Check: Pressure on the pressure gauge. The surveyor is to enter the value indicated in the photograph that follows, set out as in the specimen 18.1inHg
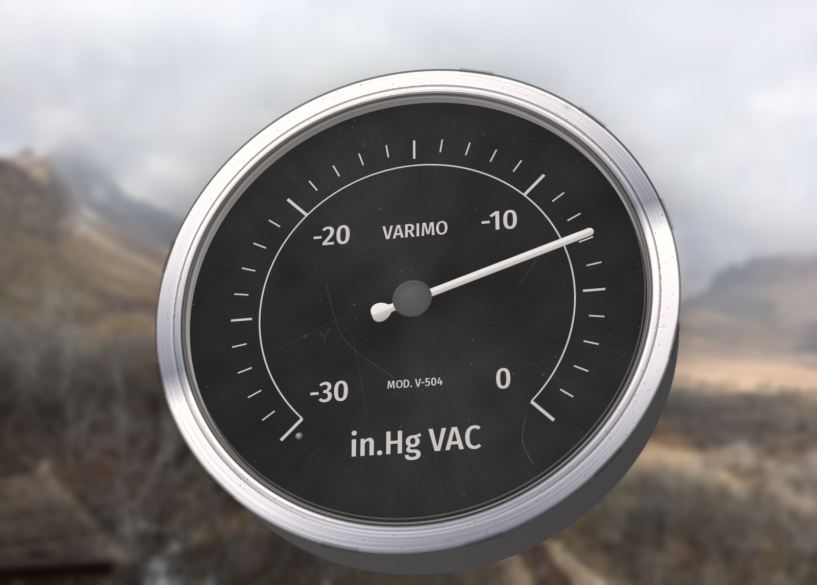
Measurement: -7inHg
